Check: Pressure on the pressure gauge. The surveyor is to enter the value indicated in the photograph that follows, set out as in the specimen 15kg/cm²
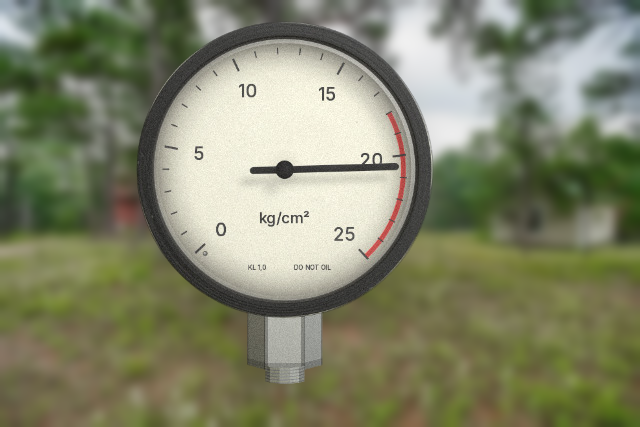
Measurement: 20.5kg/cm²
